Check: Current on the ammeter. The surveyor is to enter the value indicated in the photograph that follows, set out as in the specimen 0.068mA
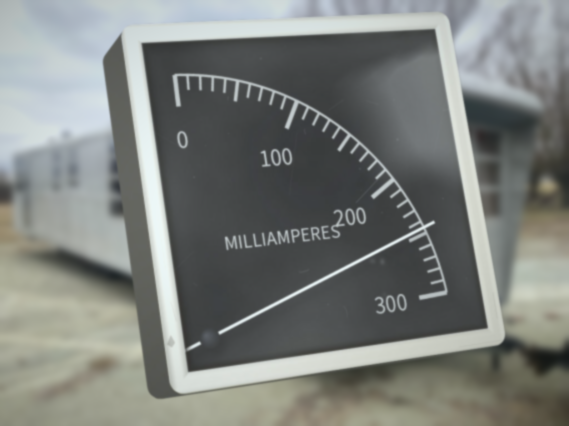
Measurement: 245mA
